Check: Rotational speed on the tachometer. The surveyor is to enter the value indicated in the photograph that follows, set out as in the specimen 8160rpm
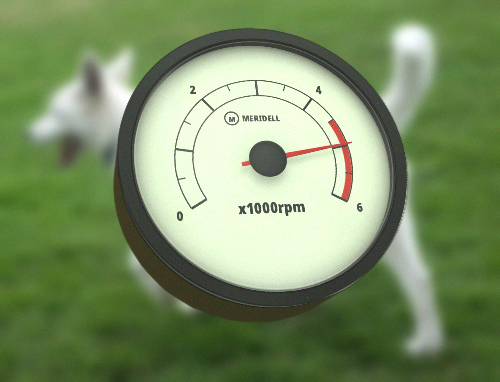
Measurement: 5000rpm
